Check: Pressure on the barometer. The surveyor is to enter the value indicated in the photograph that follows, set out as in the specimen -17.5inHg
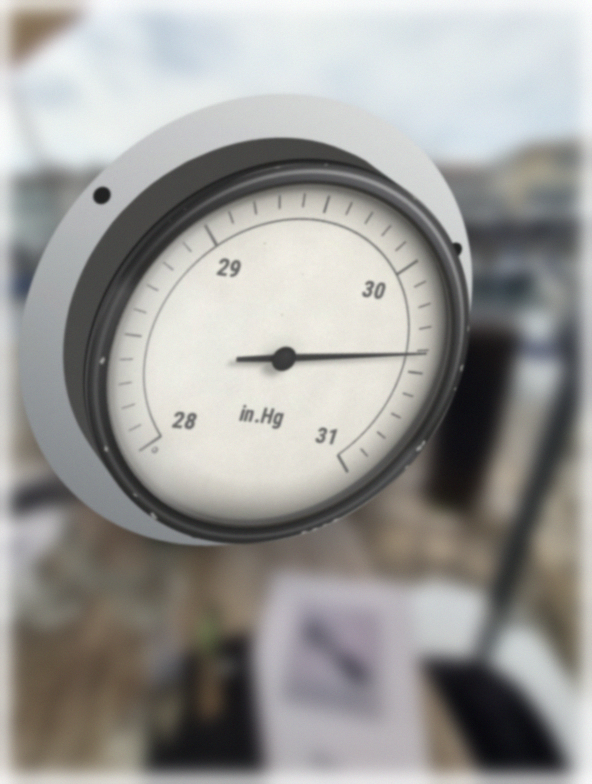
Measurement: 30.4inHg
